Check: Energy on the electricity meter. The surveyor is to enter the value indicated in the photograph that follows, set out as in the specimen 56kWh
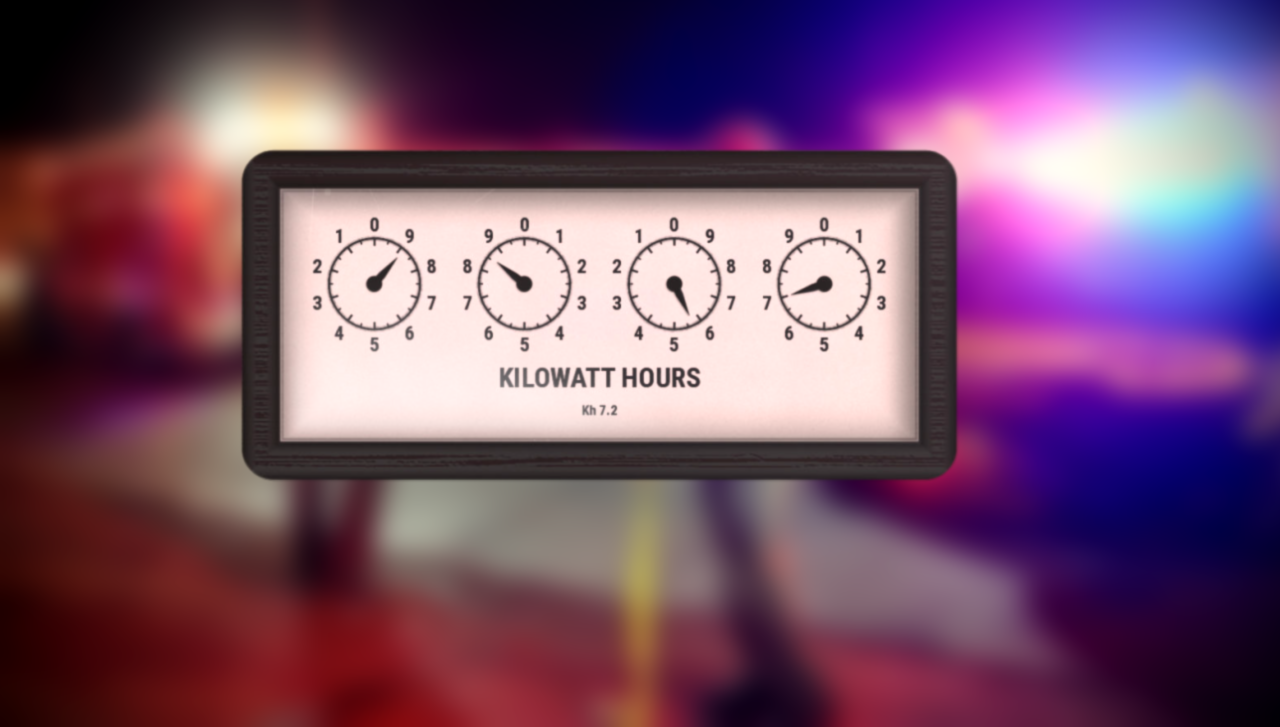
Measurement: 8857kWh
